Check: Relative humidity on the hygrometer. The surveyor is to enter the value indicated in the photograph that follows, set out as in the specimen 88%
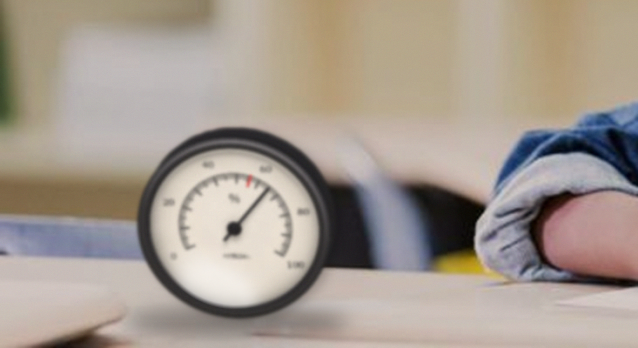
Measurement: 65%
